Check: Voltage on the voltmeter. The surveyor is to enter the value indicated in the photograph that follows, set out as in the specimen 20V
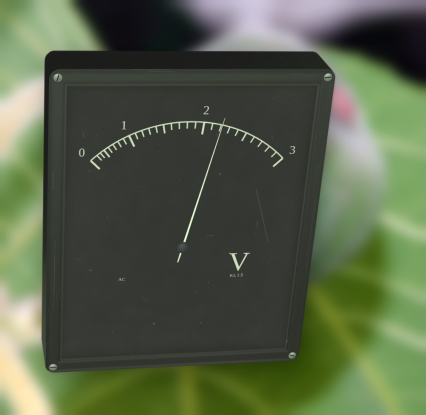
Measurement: 2.2V
